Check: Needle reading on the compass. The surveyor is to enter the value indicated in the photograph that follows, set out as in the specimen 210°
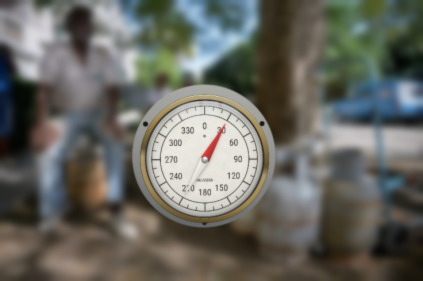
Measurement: 30°
